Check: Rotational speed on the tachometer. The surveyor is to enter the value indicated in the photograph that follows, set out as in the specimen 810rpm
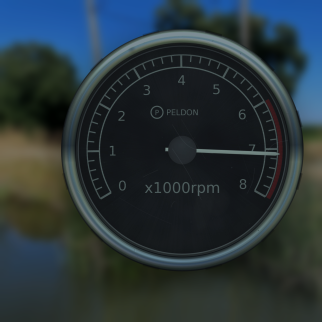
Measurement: 7100rpm
